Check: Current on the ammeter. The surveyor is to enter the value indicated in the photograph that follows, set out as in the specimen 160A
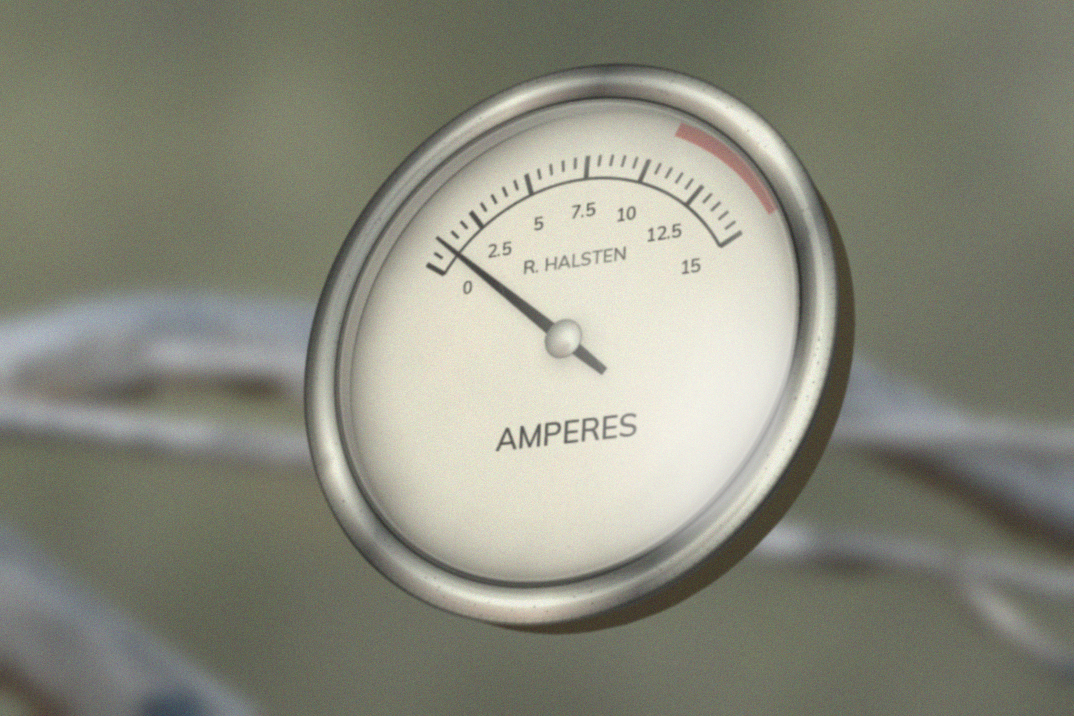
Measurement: 1A
